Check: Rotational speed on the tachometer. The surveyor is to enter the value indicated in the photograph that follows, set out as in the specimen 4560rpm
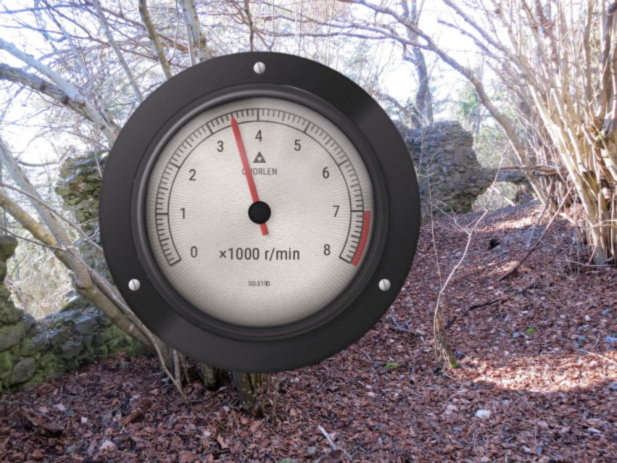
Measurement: 3500rpm
